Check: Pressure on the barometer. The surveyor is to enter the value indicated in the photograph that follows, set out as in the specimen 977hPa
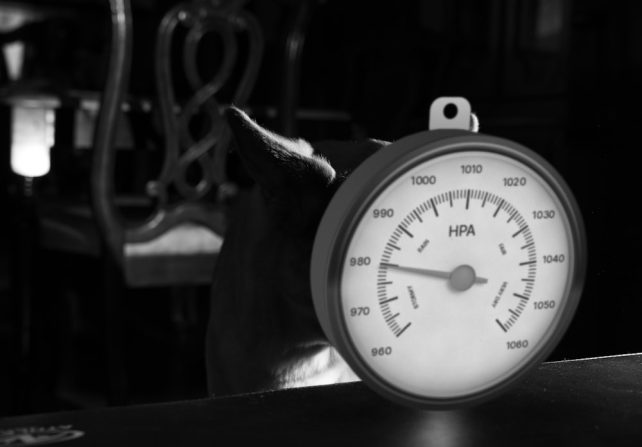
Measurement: 980hPa
